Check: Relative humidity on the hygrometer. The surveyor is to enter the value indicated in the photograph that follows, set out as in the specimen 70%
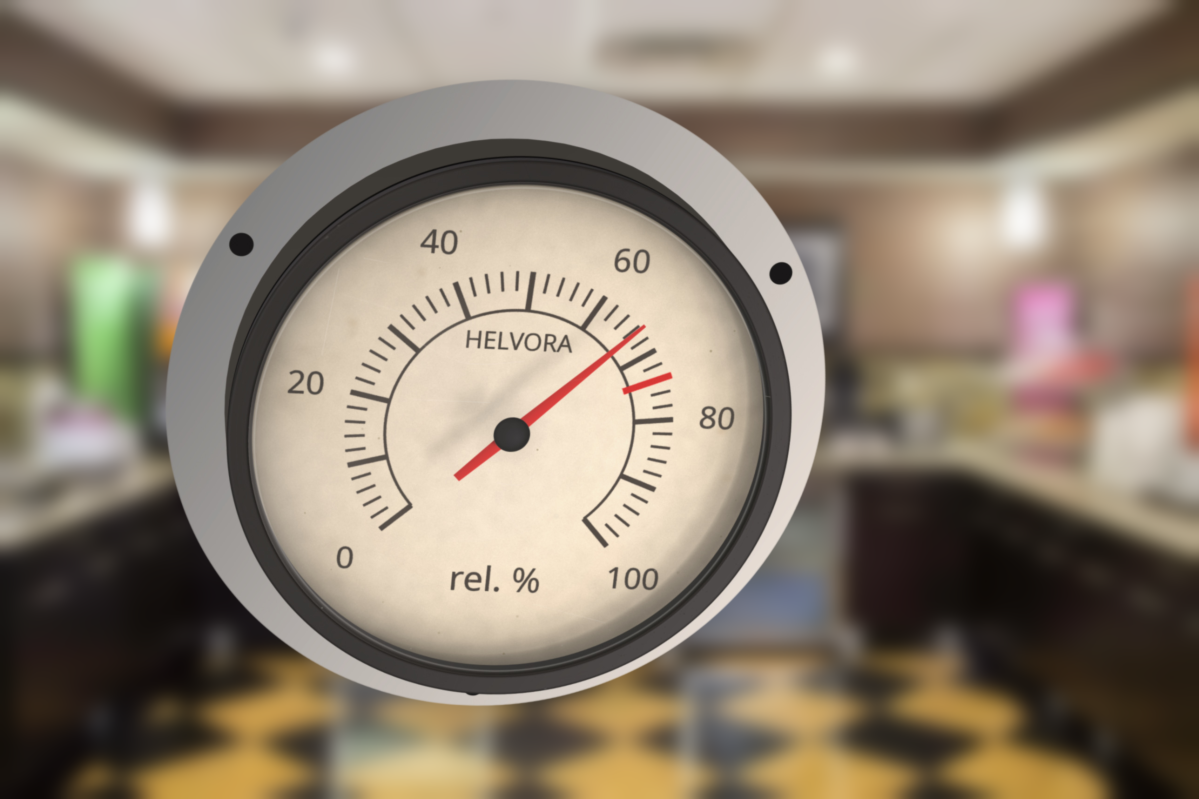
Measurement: 66%
